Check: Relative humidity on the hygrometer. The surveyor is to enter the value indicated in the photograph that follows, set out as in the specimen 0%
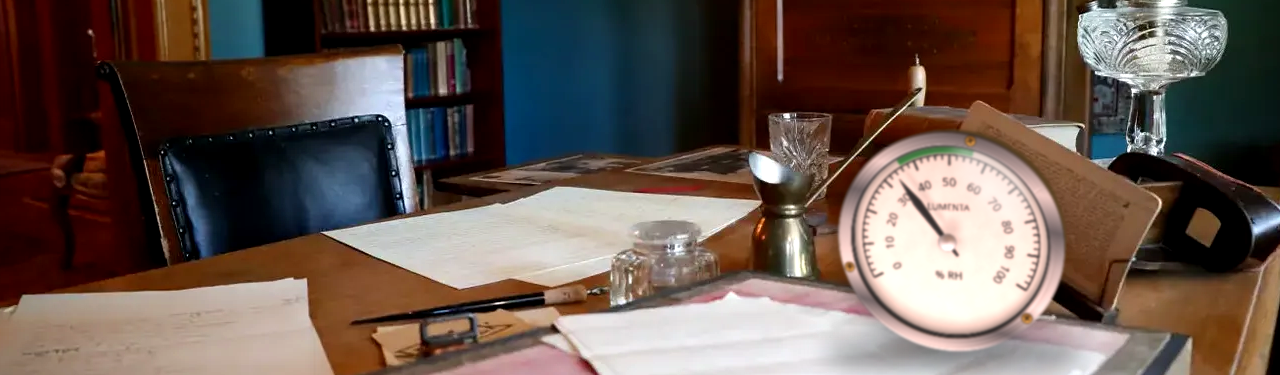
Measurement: 34%
